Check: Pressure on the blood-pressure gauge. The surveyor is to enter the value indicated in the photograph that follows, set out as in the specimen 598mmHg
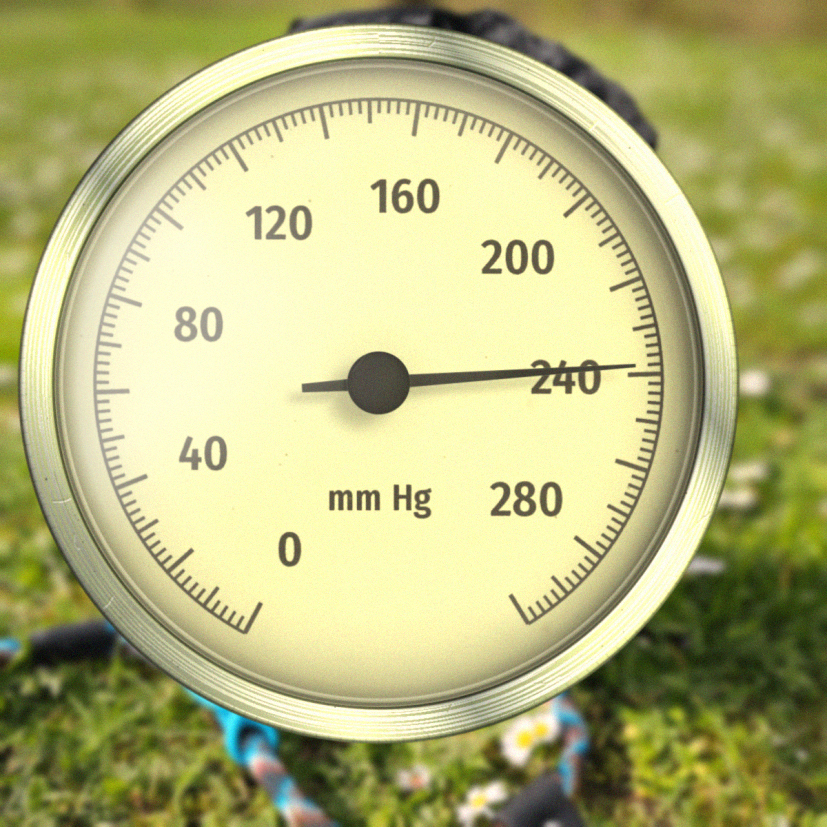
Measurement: 238mmHg
